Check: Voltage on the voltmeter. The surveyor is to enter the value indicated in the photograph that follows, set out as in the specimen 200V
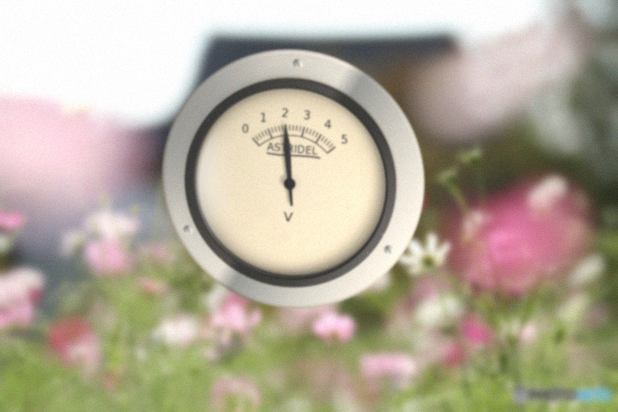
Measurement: 2V
